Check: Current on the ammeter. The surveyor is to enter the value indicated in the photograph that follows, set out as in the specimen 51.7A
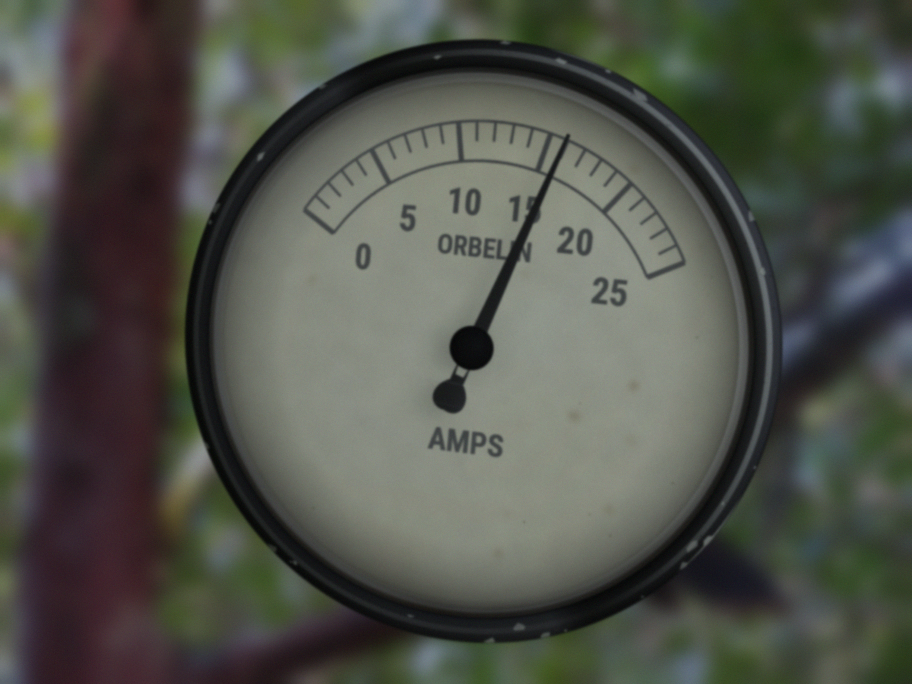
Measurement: 16A
